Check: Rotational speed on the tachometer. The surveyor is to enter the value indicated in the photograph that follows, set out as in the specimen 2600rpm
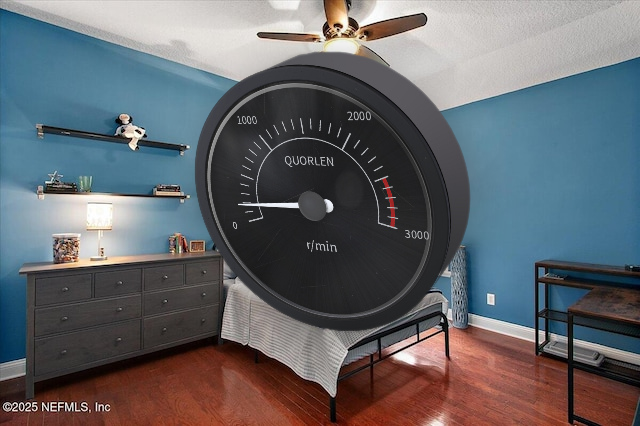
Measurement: 200rpm
